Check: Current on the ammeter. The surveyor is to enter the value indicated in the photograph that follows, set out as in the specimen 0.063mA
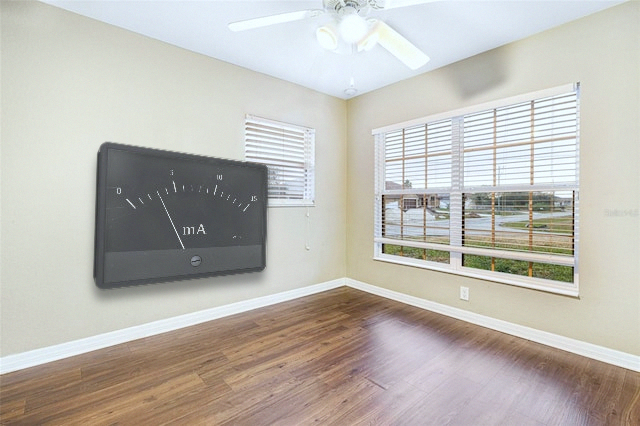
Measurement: 3mA
